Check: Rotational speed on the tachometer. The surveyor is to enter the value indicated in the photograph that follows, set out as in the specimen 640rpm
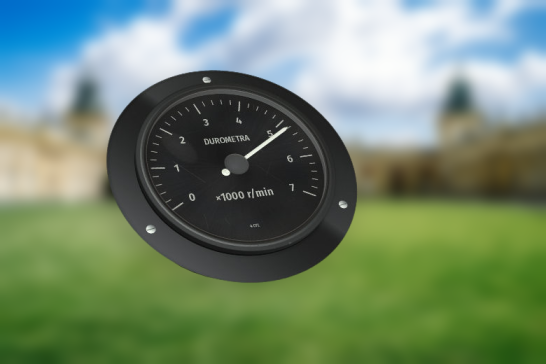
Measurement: 5200rpm
